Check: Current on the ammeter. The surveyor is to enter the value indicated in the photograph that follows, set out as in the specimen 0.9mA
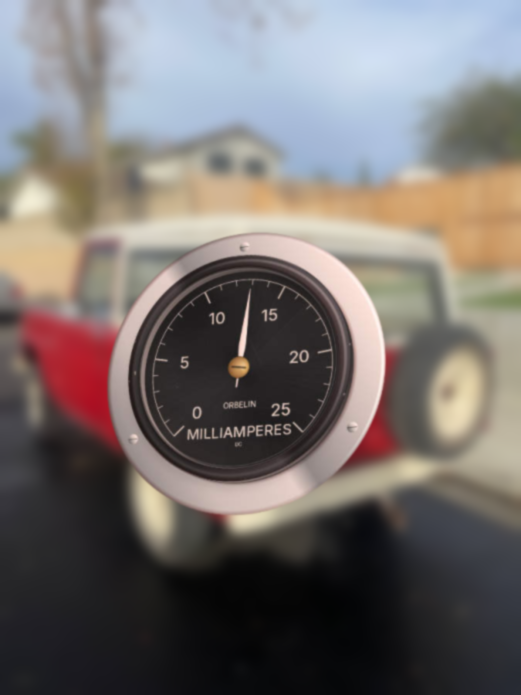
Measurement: 13mA
